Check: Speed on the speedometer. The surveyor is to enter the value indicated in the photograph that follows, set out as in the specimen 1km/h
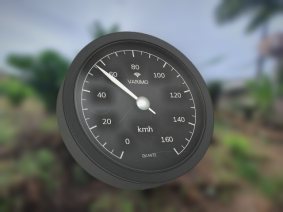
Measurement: 55km/h
